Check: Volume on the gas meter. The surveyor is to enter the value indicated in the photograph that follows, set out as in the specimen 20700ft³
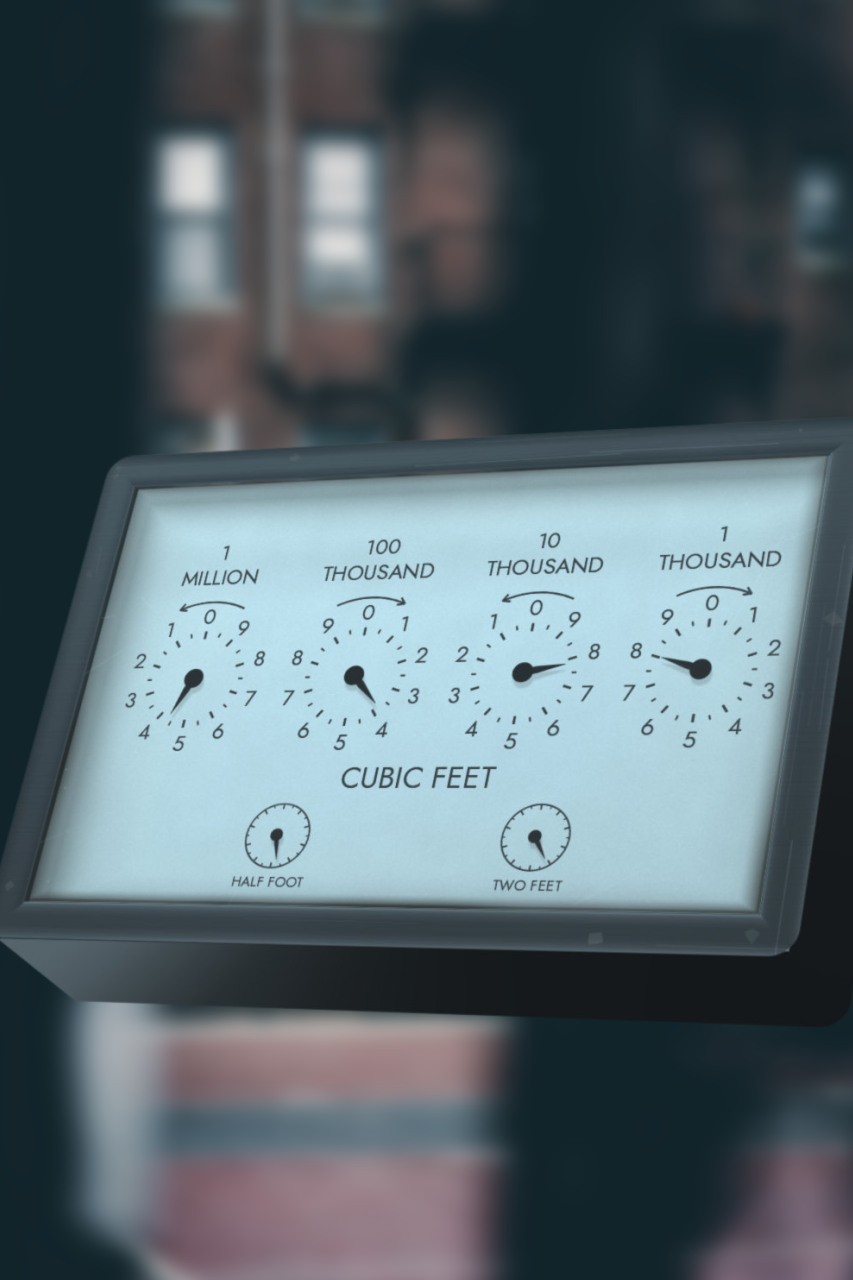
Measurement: 437800ft³
